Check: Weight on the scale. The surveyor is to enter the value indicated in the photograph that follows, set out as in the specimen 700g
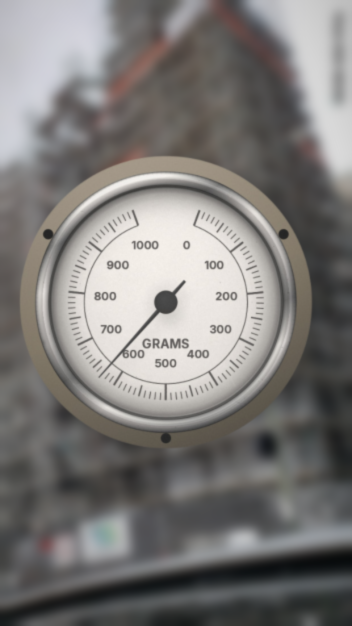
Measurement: 630g
